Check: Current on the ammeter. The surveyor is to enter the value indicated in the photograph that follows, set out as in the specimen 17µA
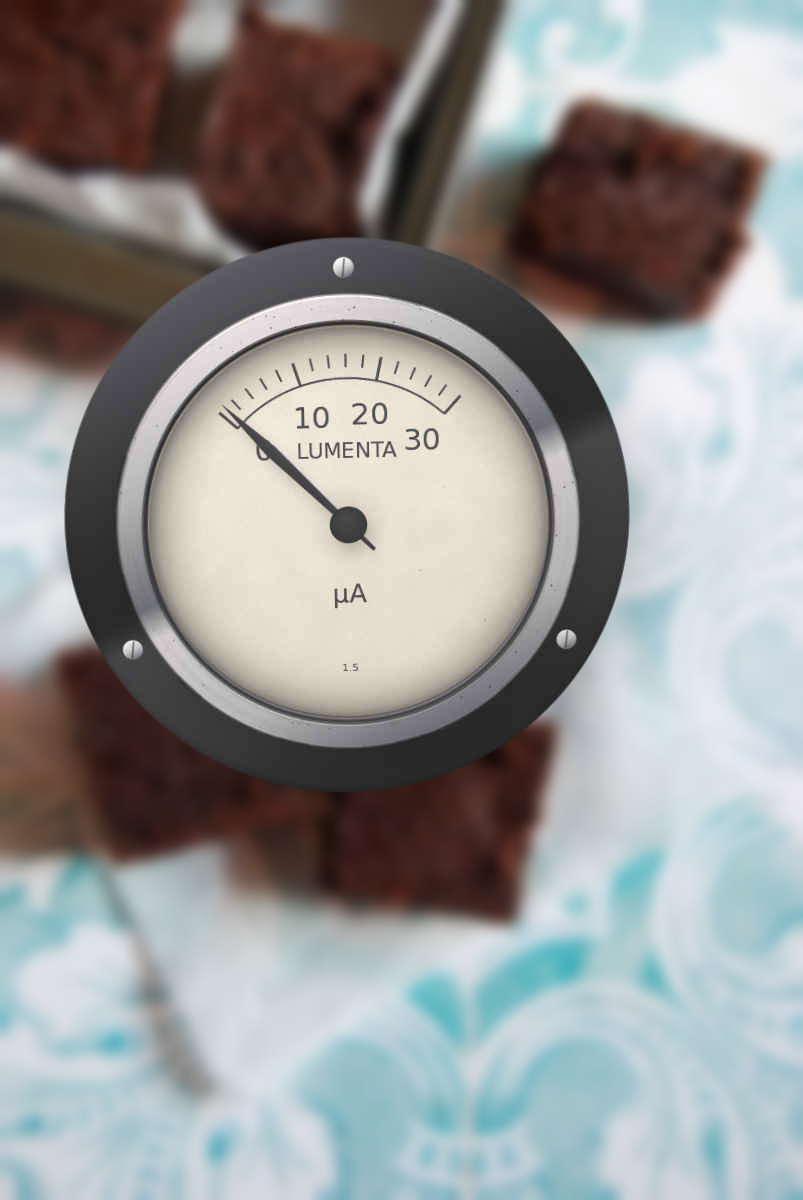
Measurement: 1µA
